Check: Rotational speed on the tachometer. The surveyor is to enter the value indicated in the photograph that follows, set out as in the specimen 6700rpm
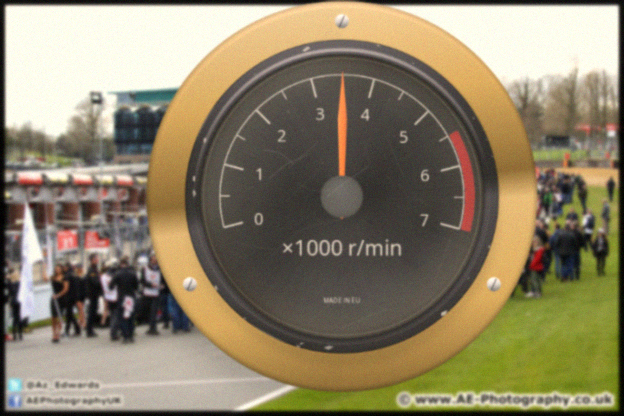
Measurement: 3500rpm
